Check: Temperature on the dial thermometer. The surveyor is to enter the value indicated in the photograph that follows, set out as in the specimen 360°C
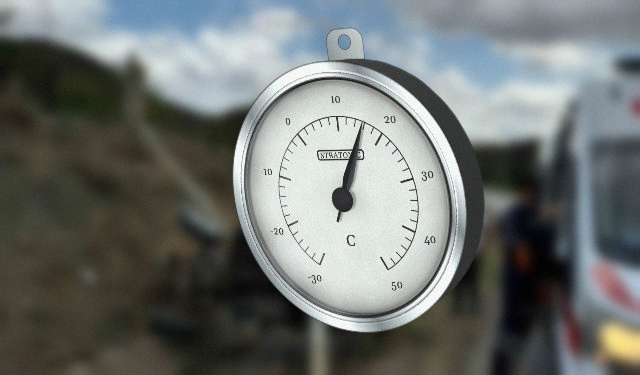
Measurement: 16°C
